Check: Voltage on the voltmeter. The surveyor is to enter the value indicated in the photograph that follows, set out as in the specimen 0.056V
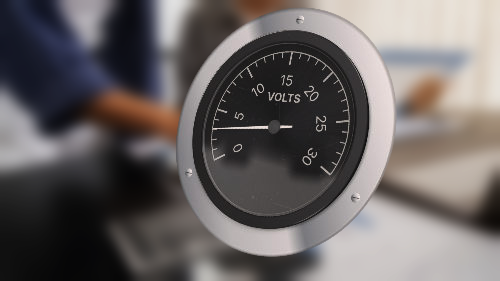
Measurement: 3V
